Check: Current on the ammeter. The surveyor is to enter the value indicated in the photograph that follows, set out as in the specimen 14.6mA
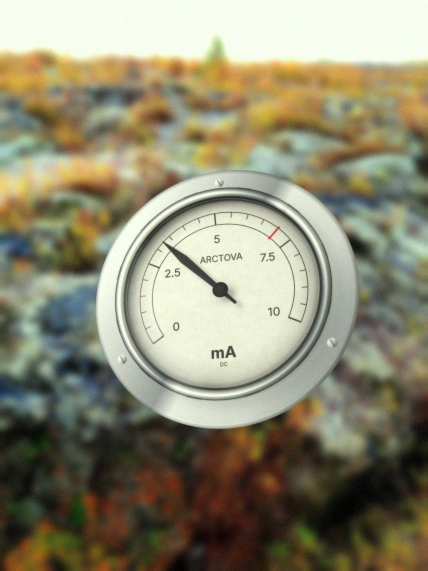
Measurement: 3.25mA
